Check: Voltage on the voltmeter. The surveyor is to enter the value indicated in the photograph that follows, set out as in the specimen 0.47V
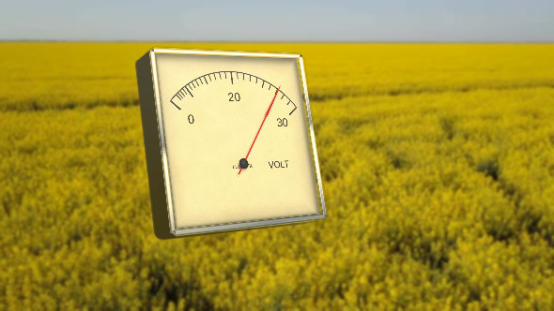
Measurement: 27V
